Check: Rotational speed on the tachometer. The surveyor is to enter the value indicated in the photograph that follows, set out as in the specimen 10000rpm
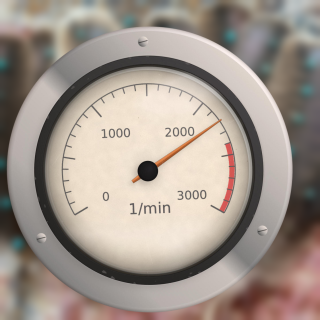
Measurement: 2200rpm
